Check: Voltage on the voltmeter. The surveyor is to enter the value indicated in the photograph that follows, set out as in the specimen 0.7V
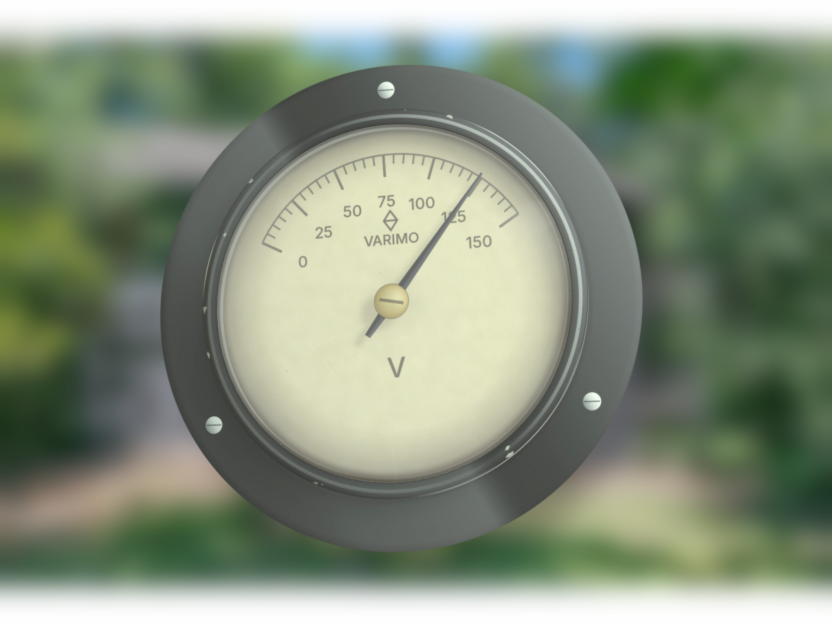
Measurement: 125V
